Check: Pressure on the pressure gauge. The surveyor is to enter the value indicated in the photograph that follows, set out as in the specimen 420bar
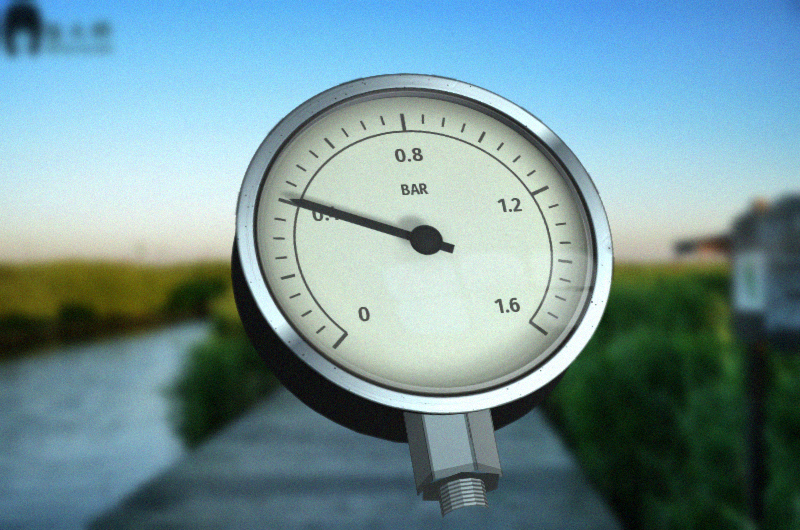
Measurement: 0.4bar
